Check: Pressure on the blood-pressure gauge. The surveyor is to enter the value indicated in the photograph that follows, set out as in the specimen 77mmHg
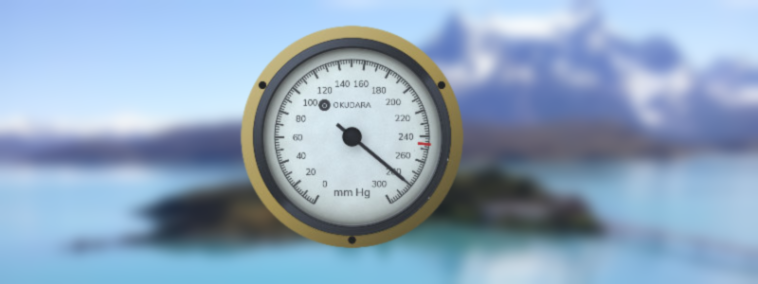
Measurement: 280mmHg
